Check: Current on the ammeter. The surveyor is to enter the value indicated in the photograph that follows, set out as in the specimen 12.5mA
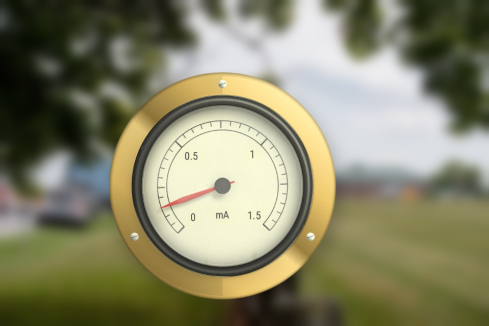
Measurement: 0.15mA
